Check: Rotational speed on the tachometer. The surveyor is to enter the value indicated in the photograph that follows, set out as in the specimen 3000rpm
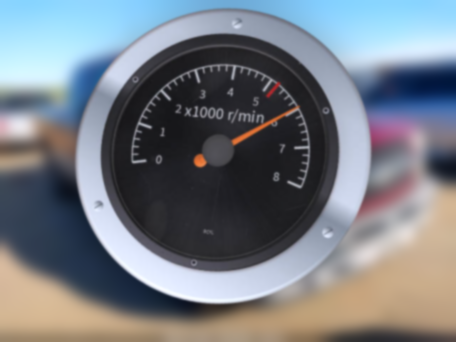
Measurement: 6000rpm
